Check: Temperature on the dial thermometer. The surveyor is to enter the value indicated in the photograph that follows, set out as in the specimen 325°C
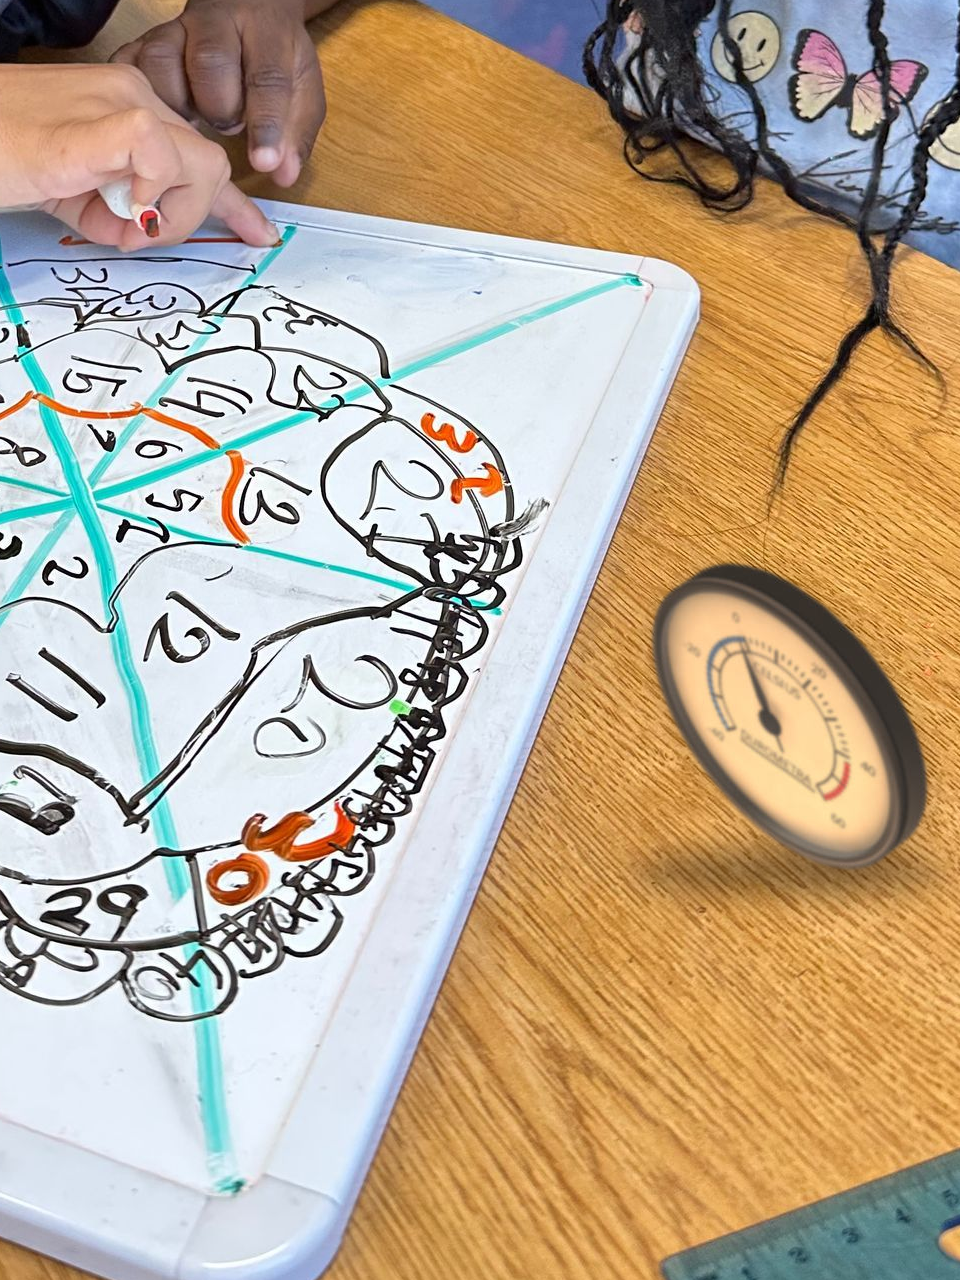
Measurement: 0°C
